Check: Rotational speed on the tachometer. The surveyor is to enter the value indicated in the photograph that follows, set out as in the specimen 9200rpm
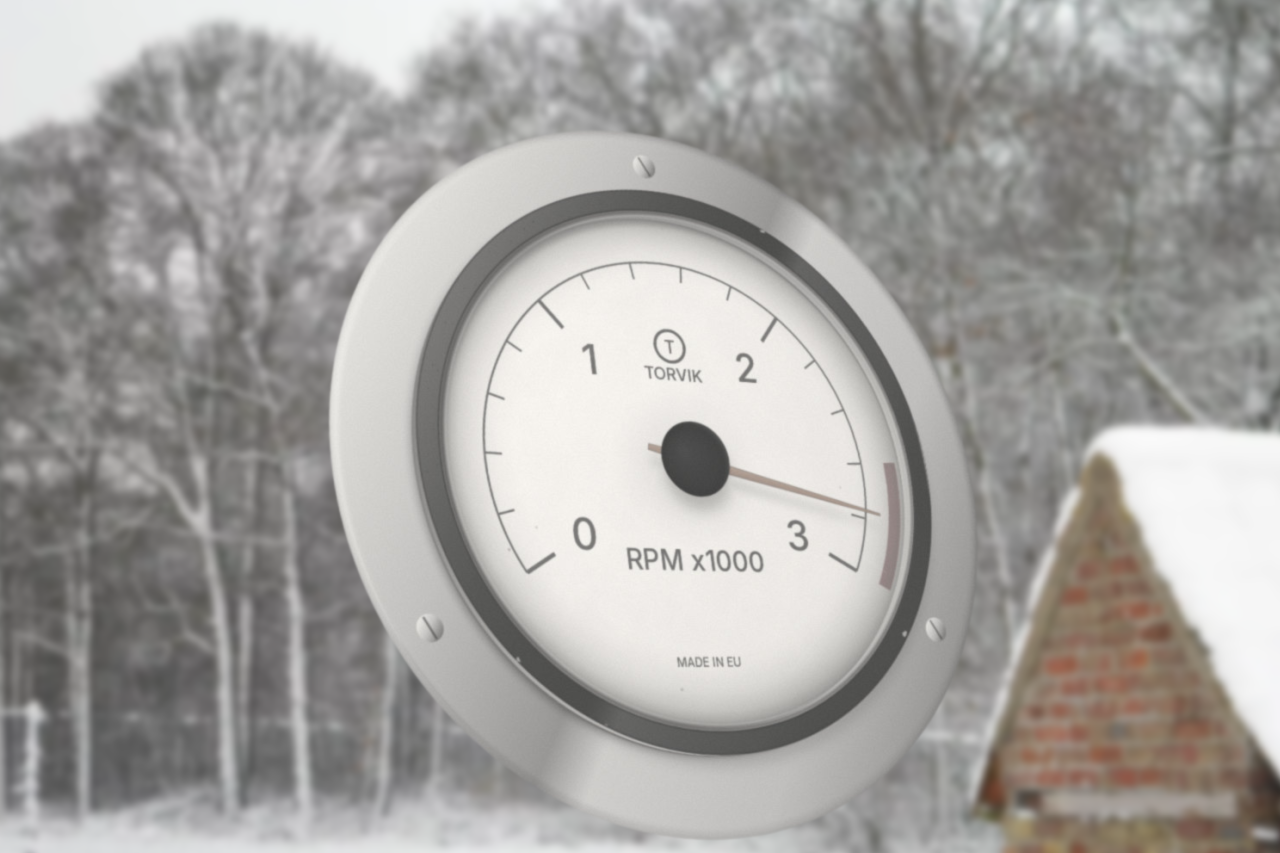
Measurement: 2800rpm
